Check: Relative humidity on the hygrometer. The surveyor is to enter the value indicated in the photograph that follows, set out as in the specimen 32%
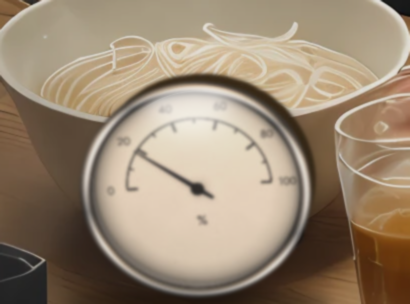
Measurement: 20%
